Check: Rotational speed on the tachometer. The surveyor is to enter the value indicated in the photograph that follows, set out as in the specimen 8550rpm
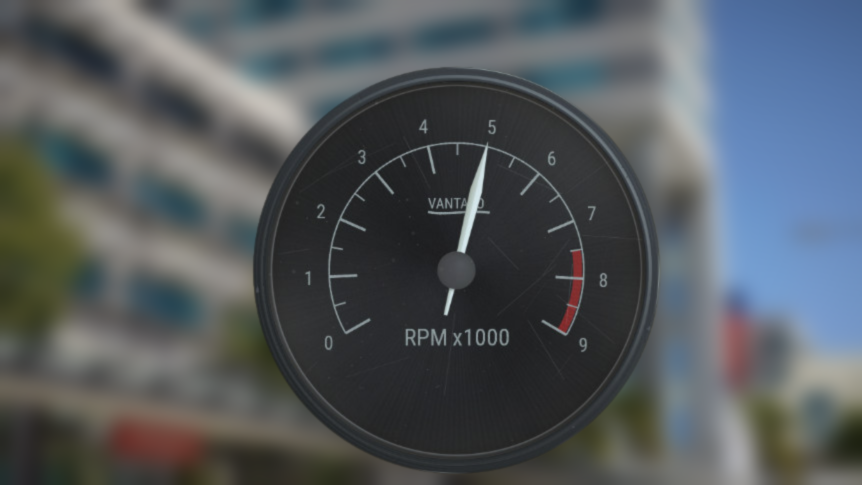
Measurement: 5000rpm
